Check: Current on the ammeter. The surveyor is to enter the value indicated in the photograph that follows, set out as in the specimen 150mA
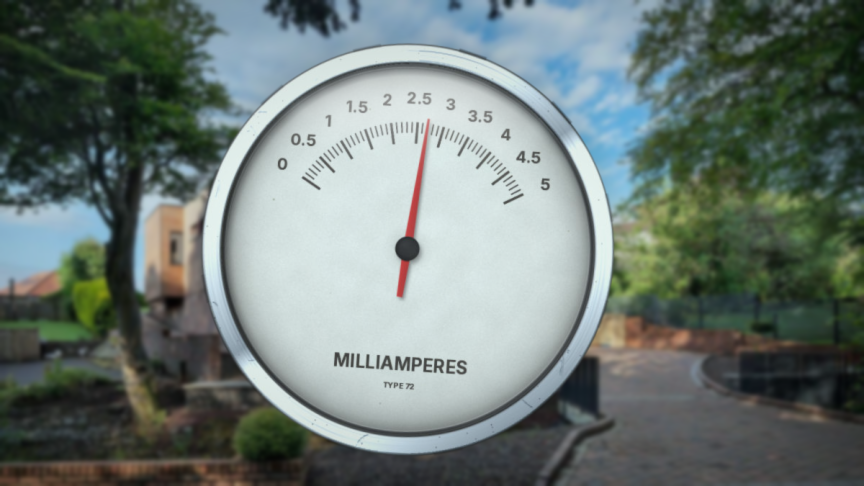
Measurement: 2.7mA
